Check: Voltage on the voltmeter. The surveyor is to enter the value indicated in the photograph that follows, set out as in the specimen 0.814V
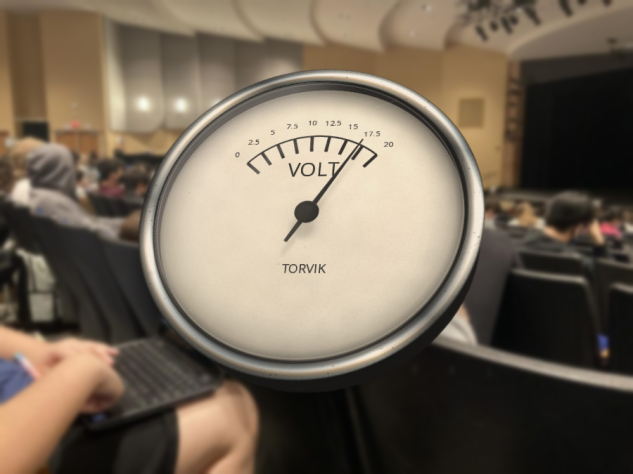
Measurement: 17.5V
